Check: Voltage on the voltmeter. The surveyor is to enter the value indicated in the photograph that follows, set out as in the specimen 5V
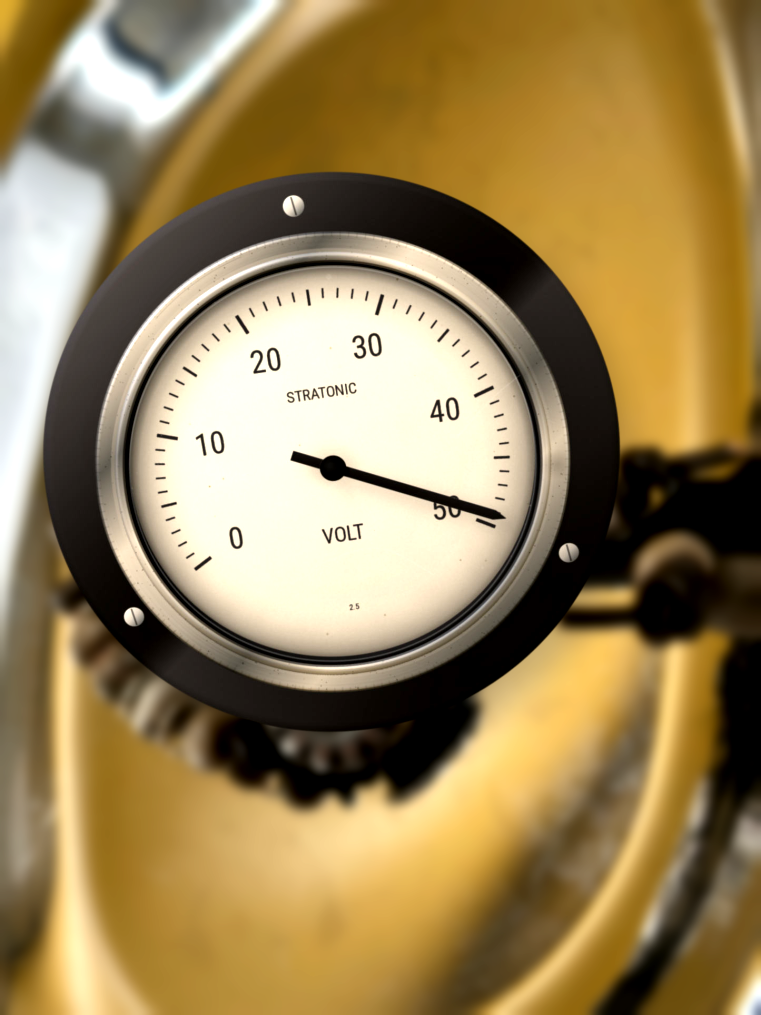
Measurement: 49V
